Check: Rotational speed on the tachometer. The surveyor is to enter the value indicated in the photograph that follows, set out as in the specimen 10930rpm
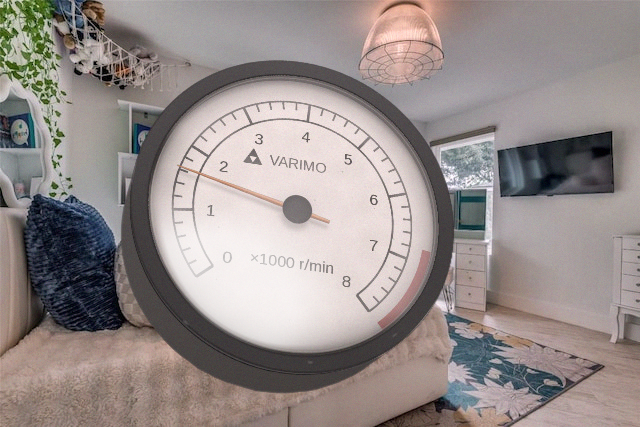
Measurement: 1600rpm
